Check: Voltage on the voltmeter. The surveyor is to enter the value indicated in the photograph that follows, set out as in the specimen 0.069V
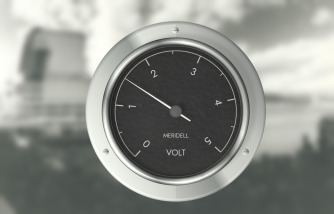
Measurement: 1.5V
